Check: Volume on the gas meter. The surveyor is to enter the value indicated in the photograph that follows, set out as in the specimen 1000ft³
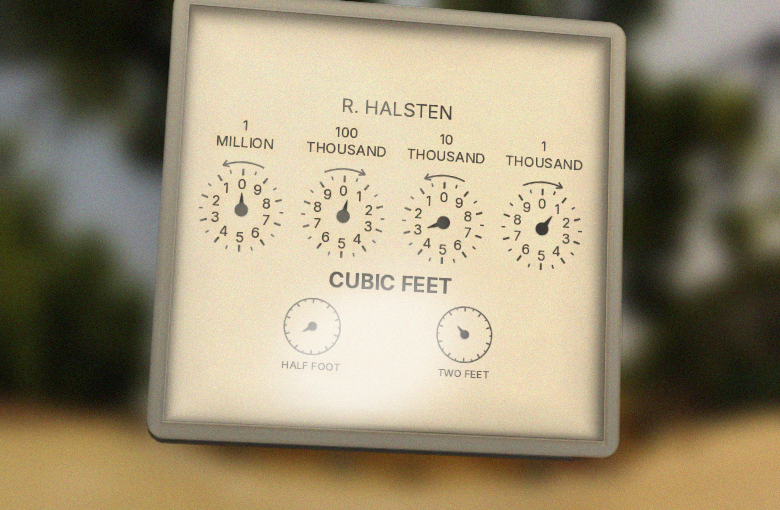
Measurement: 3100ft³
